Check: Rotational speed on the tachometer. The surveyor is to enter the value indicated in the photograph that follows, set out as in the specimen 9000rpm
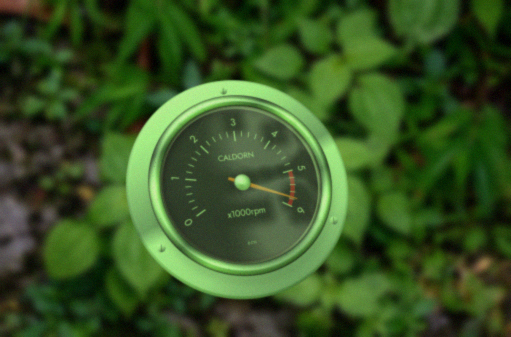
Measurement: 5800rpm
